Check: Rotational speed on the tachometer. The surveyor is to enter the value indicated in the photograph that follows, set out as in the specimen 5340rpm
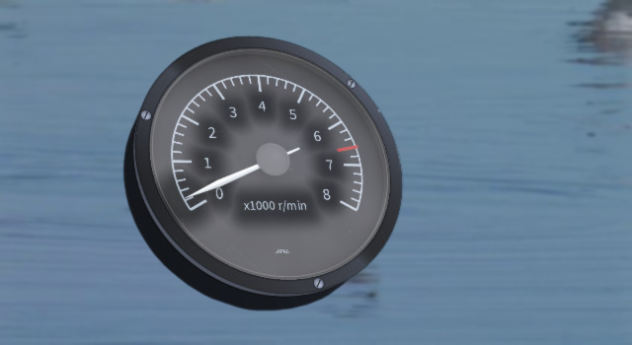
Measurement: 200rpm
